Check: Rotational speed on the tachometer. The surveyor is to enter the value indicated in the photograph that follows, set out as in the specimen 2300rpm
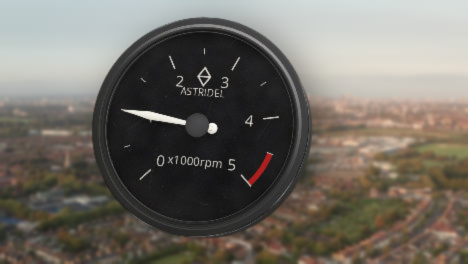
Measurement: 1000rpm
